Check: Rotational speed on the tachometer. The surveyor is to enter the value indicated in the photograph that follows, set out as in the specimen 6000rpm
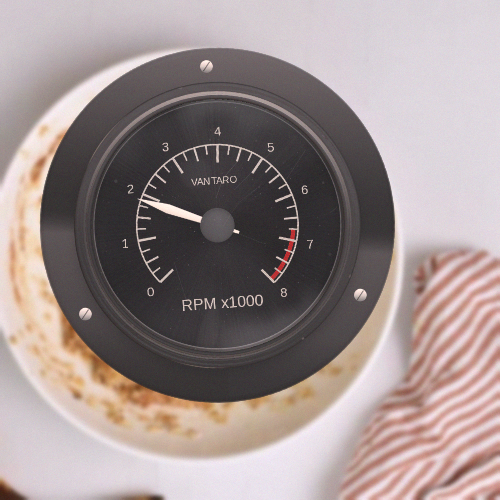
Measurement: 1875rpm
